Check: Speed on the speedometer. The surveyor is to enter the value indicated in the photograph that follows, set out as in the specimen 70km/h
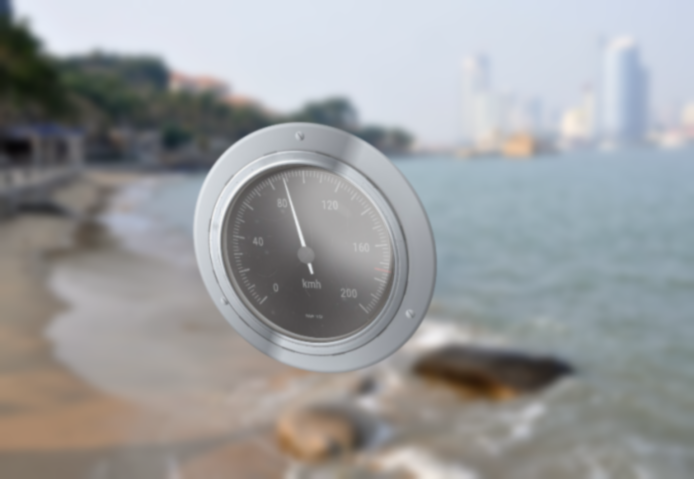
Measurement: 90km/h
